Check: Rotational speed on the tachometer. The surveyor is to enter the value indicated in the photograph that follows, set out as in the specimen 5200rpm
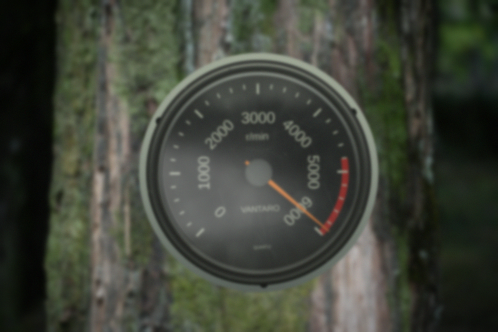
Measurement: 5900rpm
